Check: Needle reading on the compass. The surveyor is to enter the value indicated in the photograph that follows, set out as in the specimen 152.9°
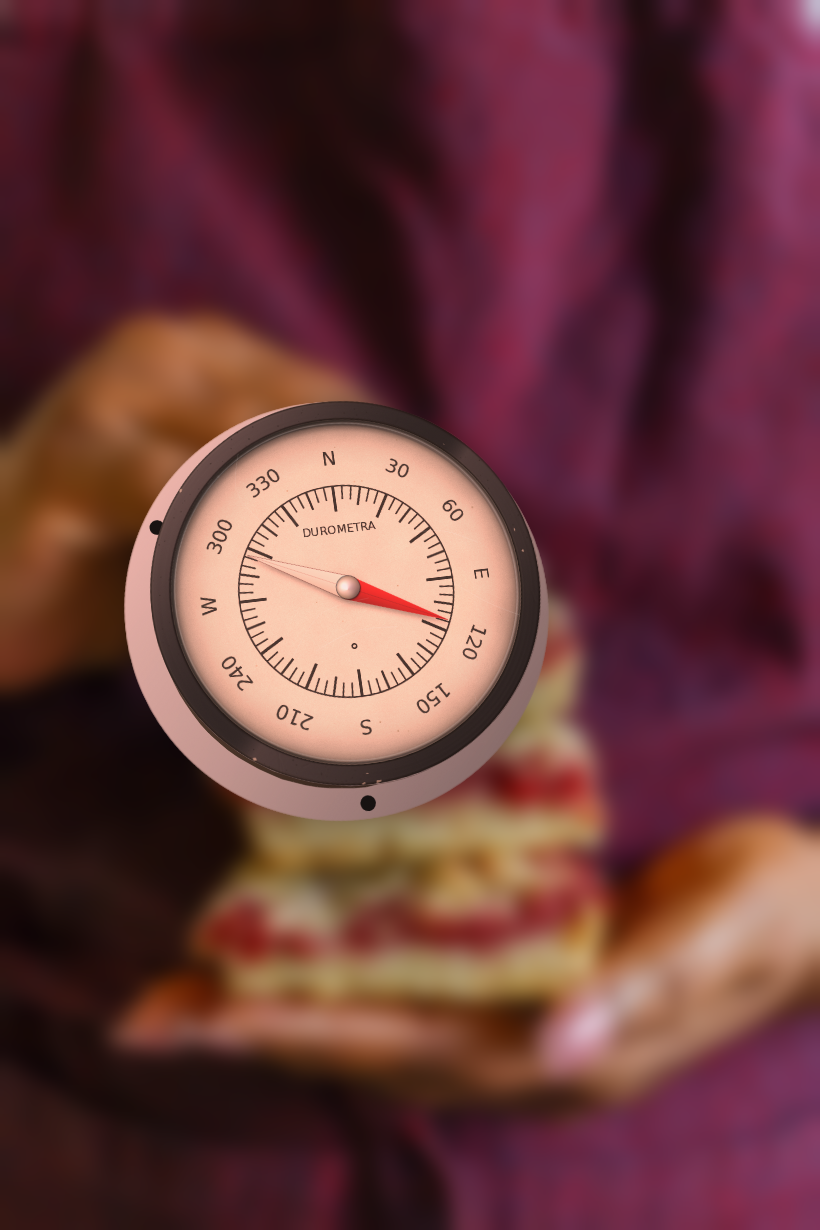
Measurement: 115°
